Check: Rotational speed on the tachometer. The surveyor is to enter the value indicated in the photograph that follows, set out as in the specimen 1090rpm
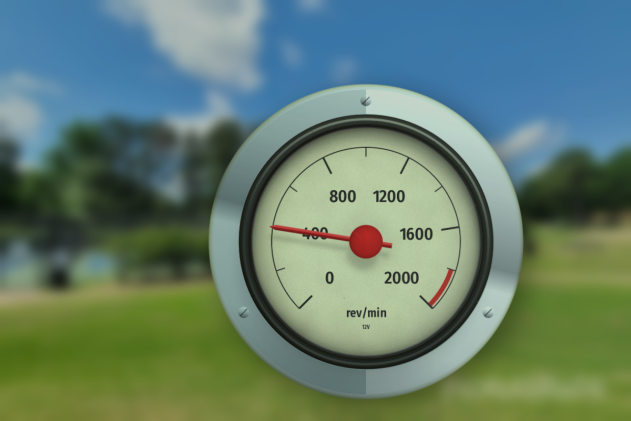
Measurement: 400rpm
